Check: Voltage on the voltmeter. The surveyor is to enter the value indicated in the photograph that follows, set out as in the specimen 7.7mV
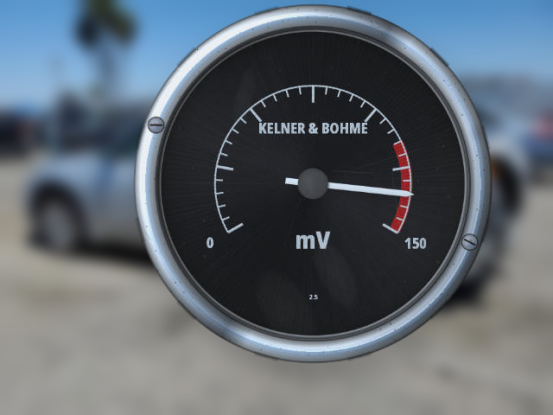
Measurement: 135mV
